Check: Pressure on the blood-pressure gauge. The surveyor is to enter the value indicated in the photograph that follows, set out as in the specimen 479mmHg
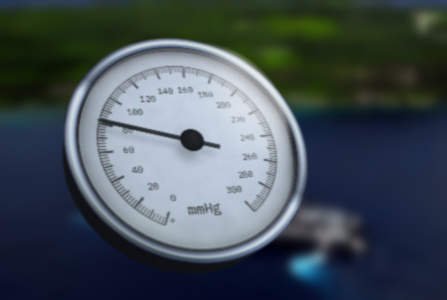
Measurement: 80mmHg
